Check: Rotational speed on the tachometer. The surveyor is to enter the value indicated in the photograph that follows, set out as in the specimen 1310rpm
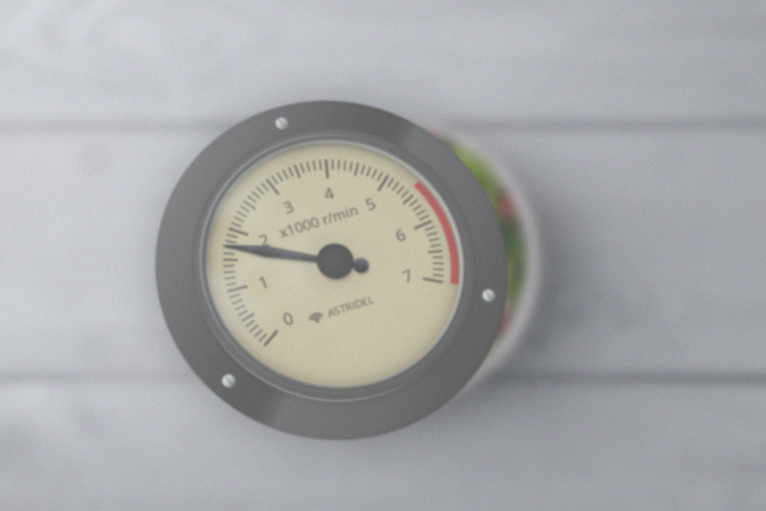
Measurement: 1700rpm
